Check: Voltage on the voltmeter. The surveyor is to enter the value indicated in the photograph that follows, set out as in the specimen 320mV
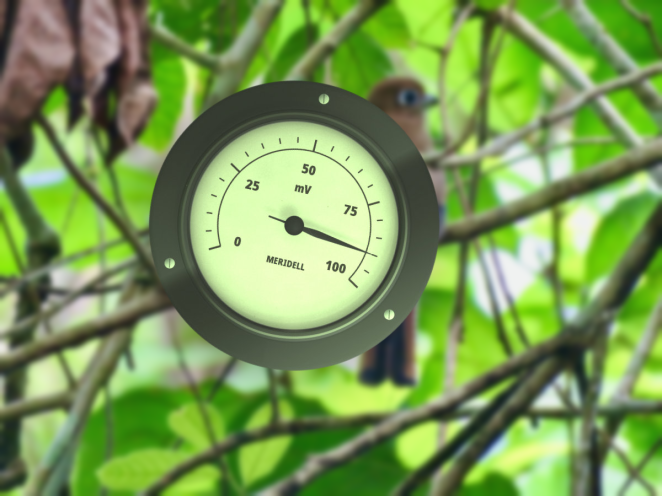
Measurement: 90mV
